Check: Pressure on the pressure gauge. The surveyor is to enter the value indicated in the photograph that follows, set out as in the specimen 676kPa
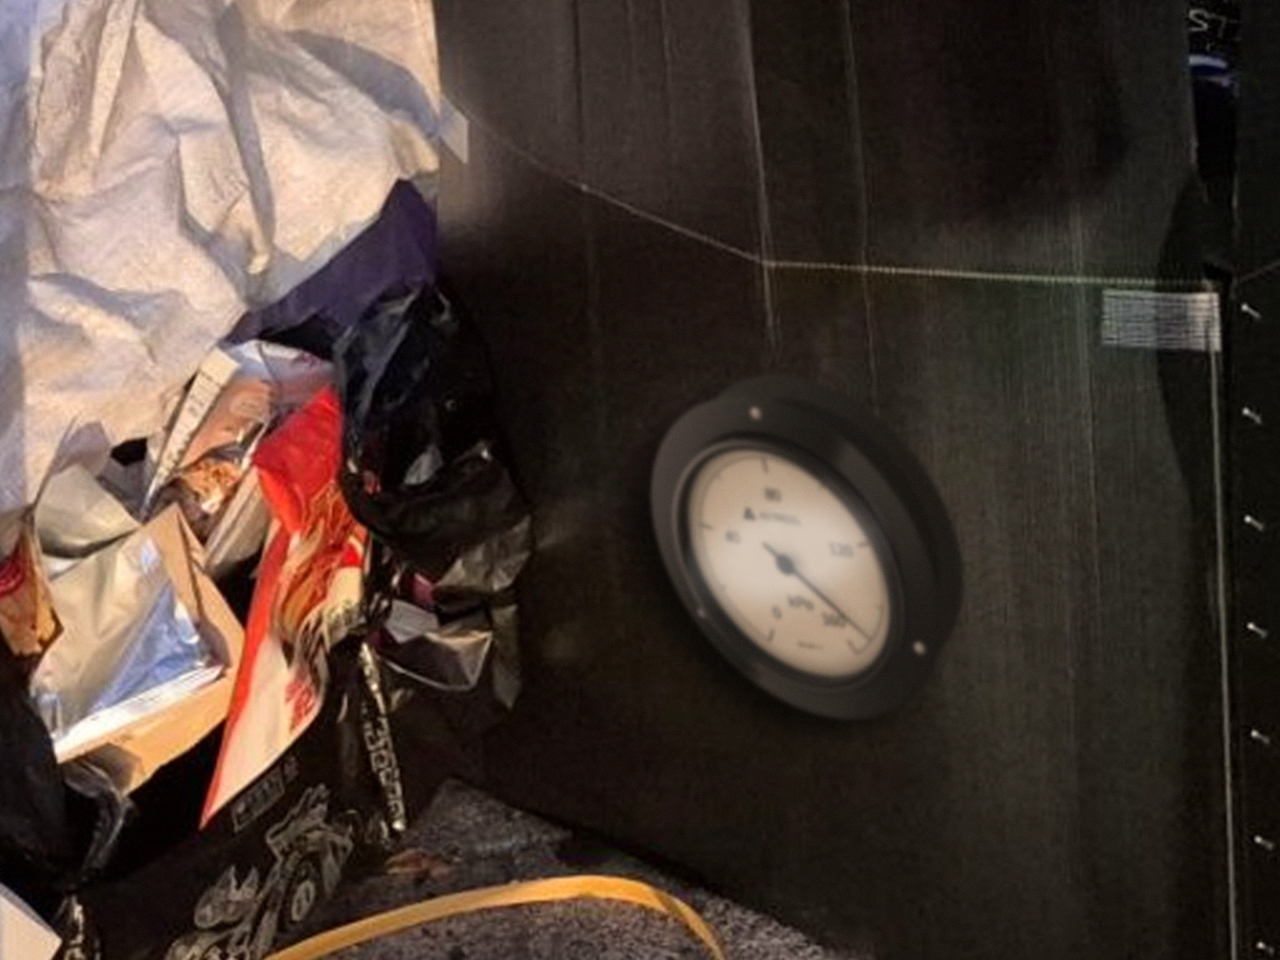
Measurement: 150kPa
